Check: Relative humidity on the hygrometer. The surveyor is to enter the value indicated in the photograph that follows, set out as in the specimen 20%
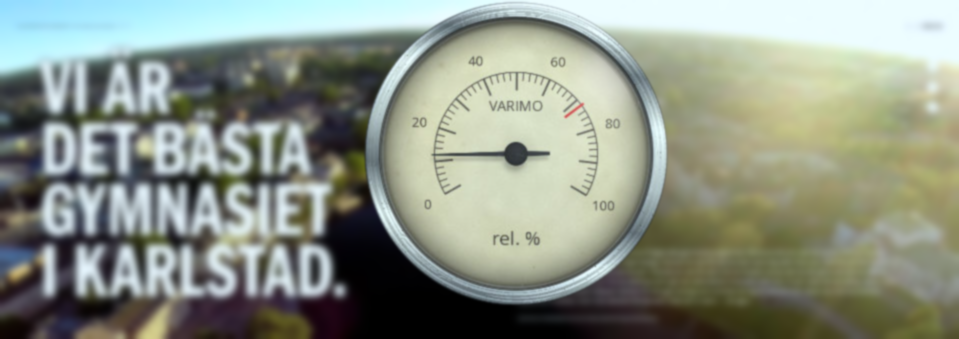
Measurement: 12%
